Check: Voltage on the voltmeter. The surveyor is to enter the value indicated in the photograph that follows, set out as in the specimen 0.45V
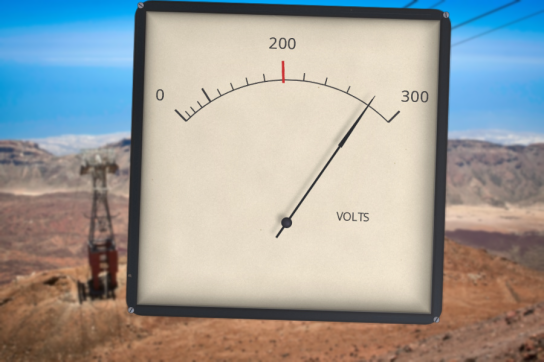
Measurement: 280V
